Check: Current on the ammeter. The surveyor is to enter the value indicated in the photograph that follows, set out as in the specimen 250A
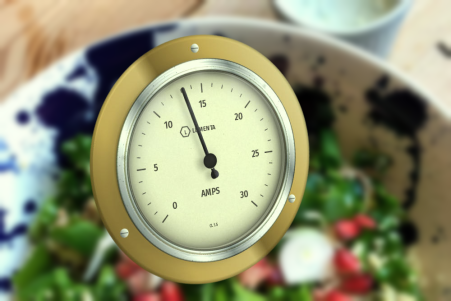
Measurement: 13A
